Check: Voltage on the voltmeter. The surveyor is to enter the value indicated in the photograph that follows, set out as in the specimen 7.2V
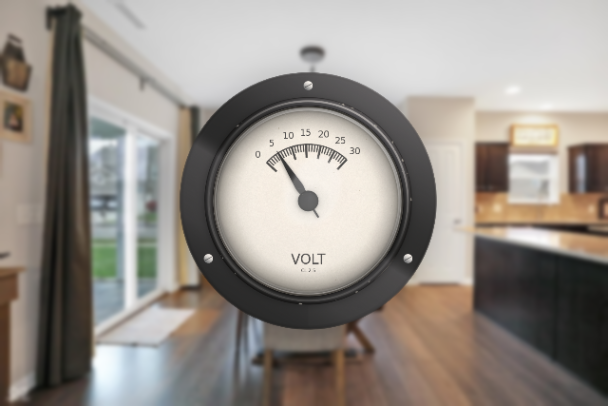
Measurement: 5V
